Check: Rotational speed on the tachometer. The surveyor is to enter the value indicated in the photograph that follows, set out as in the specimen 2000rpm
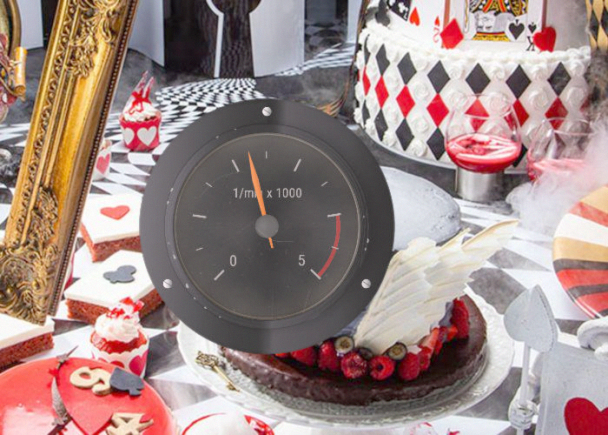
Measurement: 2250rpm
